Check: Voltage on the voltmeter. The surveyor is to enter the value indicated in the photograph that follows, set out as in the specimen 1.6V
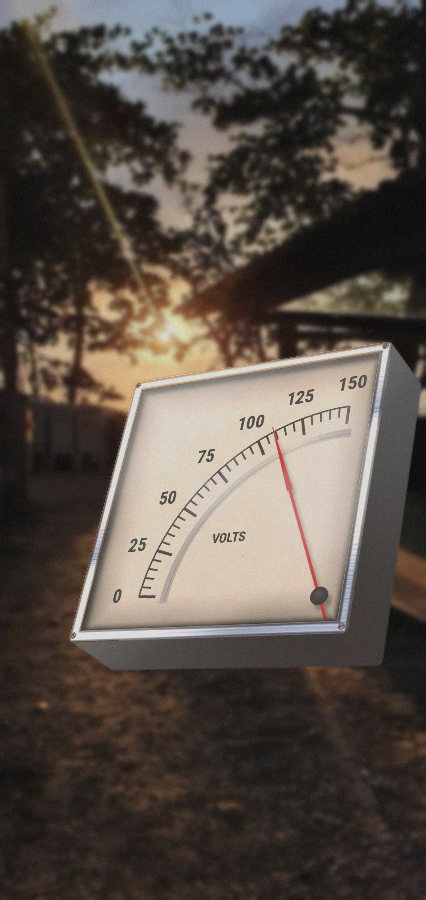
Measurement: 110V
